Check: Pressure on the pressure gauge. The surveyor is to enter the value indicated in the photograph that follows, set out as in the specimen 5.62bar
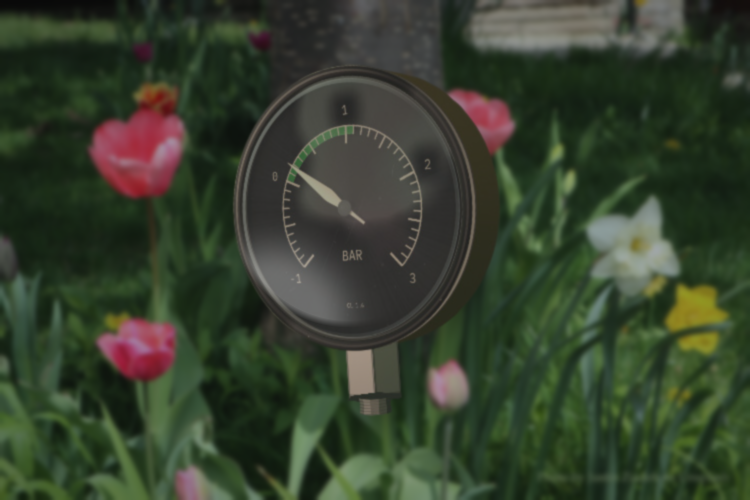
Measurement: 0.2bar
